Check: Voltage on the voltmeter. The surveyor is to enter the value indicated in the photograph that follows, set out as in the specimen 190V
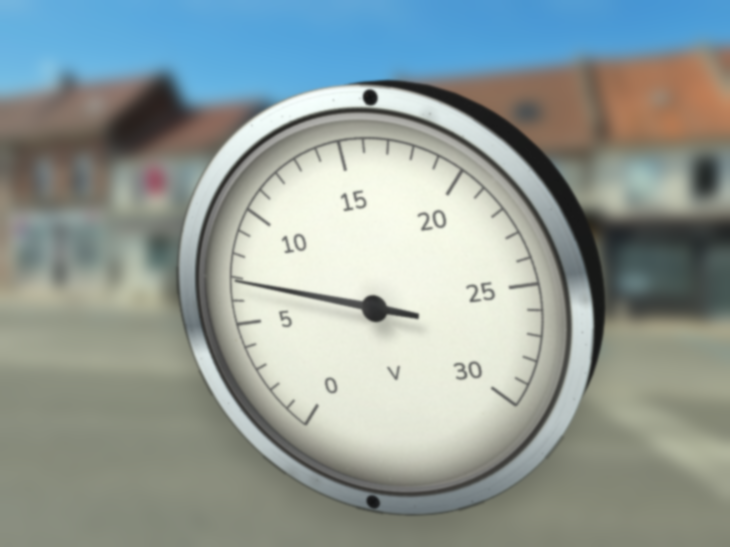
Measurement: 7V
